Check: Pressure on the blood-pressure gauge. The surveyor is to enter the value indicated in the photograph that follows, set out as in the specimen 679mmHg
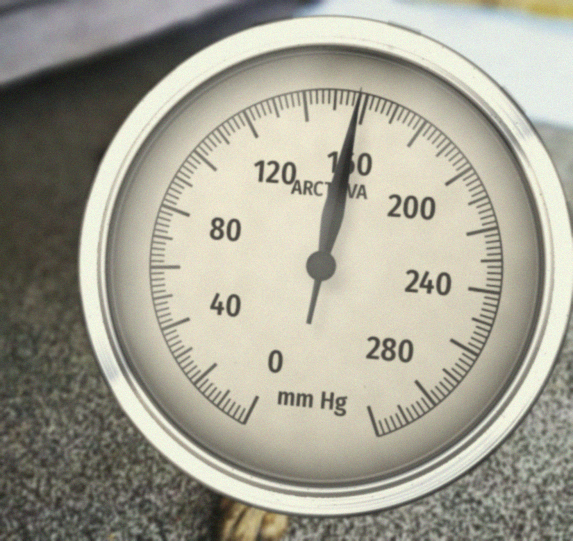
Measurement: 158mmHg
